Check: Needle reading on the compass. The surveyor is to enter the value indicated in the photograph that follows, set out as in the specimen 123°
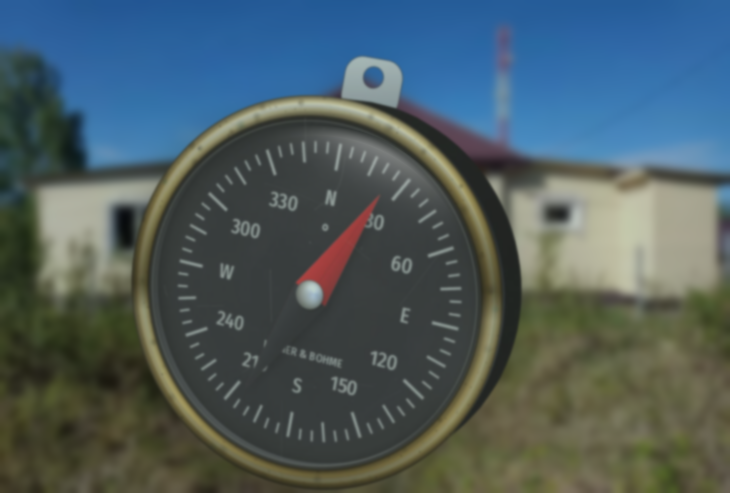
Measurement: 25°
